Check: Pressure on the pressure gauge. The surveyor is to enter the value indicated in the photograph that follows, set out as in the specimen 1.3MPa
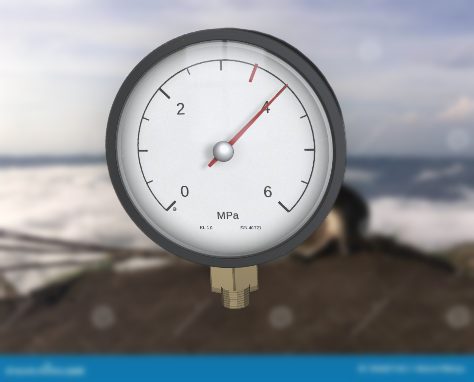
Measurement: 4MPa
